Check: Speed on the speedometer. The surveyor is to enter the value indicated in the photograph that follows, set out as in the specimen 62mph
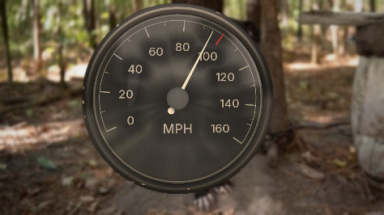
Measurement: 95mph
